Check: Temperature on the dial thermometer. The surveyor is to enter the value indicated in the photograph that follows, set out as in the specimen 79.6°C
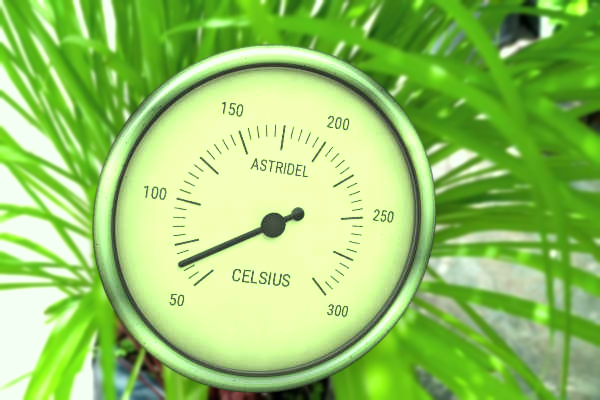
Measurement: 65°C
